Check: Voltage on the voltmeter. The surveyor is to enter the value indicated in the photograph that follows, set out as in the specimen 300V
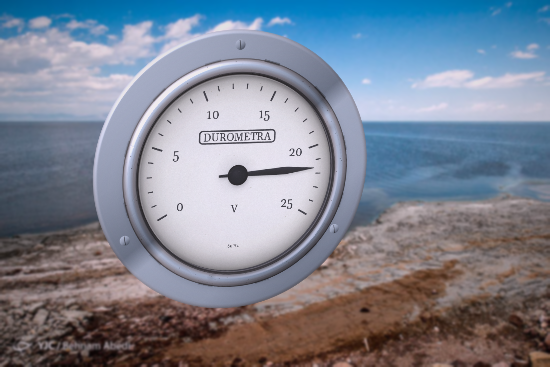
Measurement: 21.5V
